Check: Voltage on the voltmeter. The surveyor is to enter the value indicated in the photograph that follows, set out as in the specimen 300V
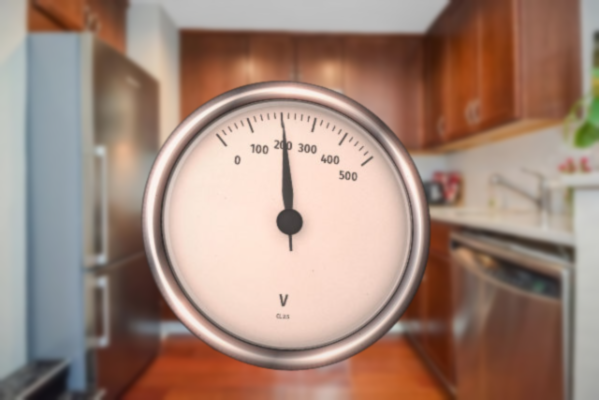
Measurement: 200V
